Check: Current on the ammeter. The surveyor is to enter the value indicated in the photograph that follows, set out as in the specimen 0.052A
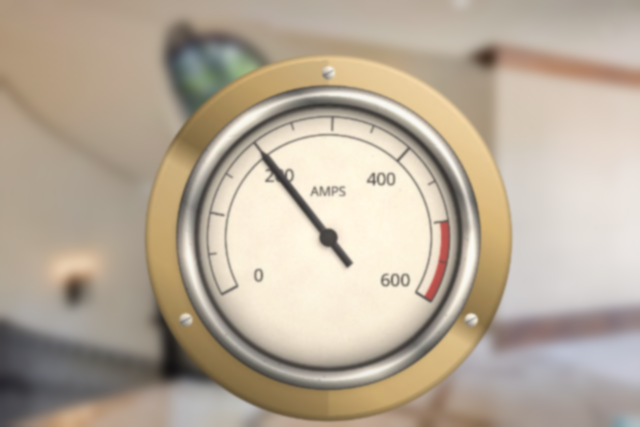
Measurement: 200A
